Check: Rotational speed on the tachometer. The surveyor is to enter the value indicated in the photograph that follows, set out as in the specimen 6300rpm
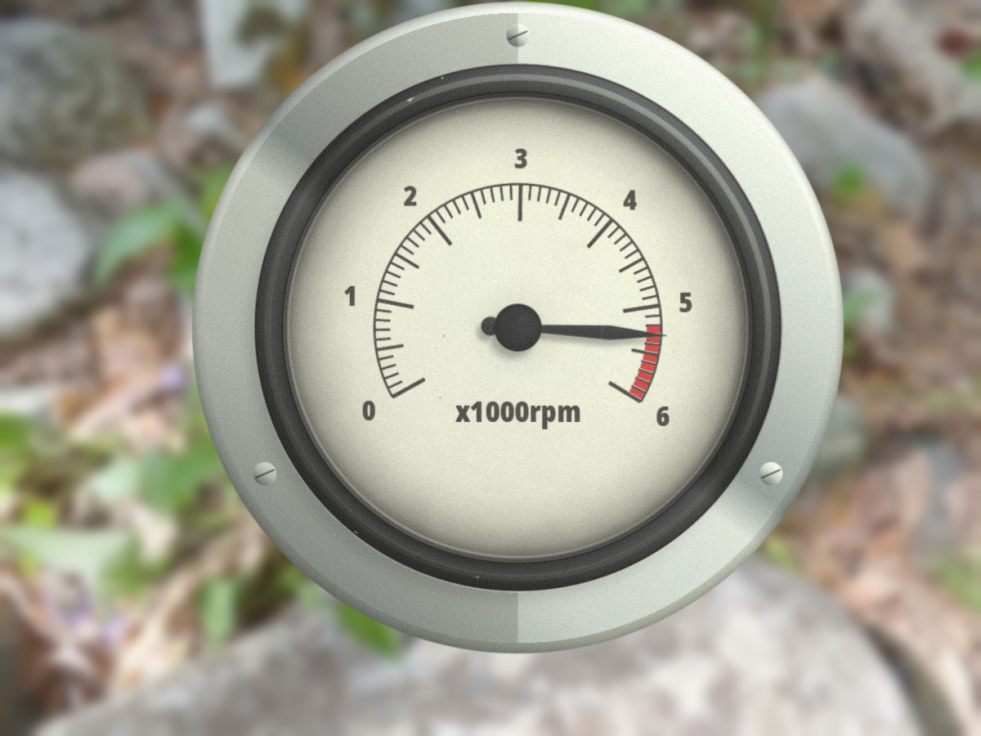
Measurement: 5300rpm
